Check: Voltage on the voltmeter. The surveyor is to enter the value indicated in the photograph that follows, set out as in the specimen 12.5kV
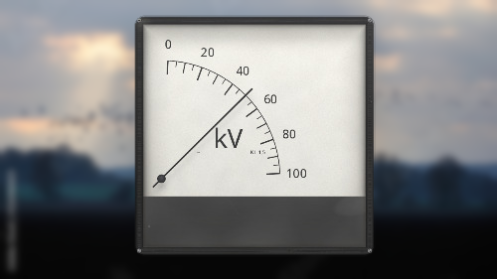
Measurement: 50kV
